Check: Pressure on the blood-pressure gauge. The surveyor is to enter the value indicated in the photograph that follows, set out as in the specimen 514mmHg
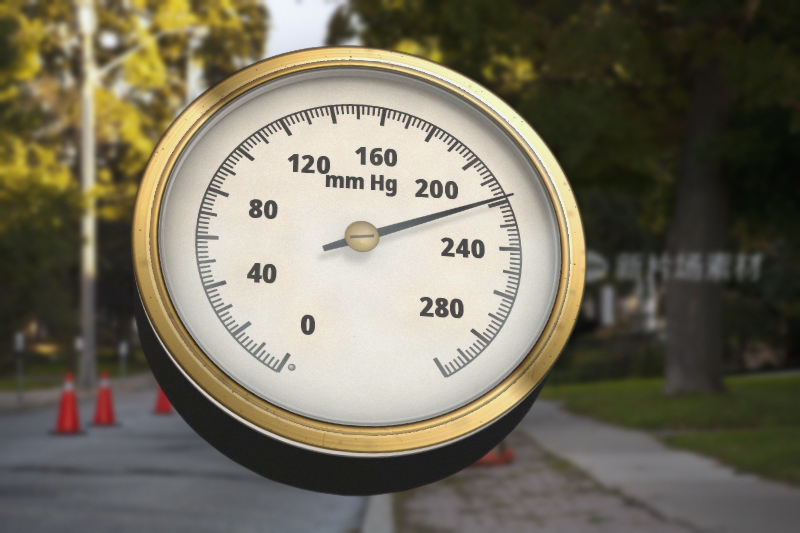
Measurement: 220mmHg
